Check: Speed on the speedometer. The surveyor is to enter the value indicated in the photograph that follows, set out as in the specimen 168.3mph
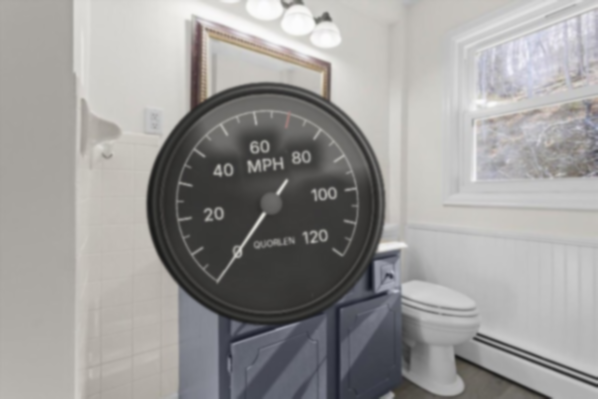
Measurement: 0mph
